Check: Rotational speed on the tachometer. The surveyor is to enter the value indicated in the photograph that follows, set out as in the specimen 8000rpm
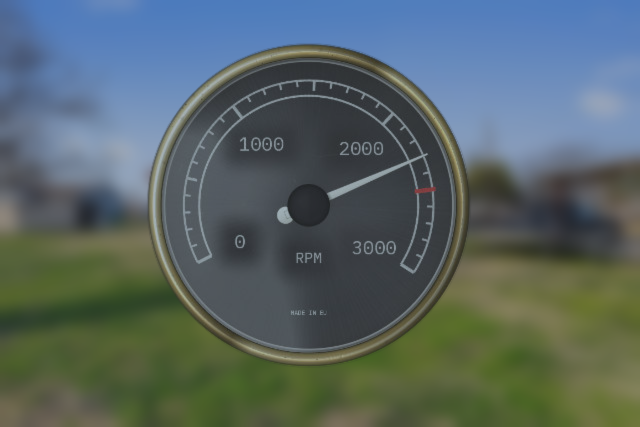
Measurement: 2300rpm
